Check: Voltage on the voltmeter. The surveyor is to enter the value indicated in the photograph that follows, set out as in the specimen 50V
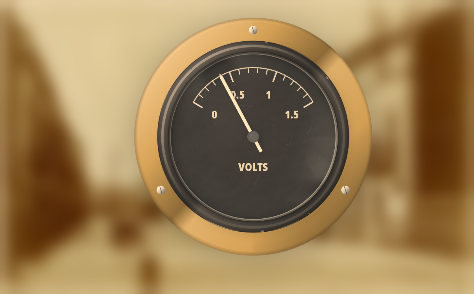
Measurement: 0.4V
